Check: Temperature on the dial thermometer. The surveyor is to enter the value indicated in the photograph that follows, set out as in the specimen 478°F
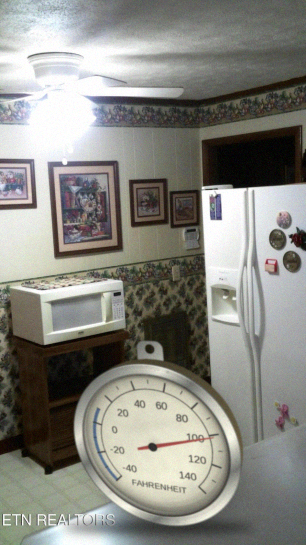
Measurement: 100°F
